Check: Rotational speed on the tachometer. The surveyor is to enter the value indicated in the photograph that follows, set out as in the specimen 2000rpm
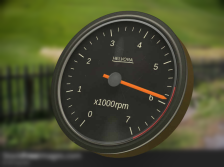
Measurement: 5900rpm
